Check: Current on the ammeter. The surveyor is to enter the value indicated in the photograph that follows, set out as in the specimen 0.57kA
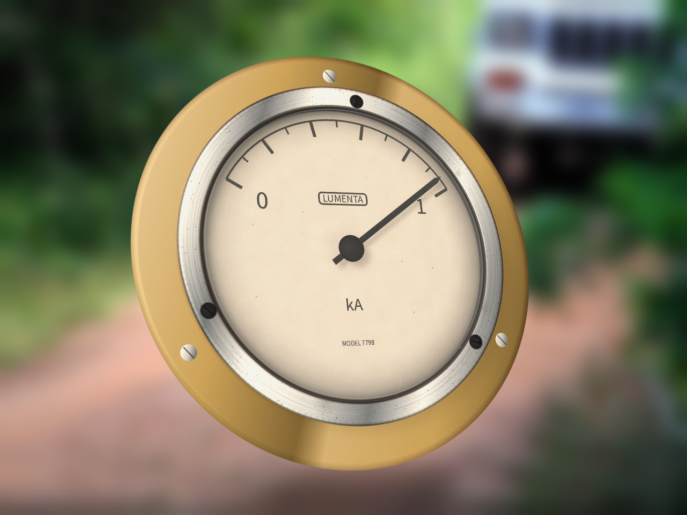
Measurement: 0.95kA
